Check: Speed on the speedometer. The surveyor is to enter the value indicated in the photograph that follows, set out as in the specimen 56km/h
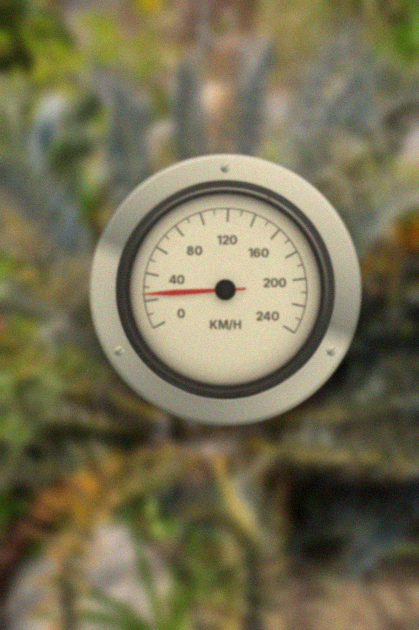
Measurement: 25km/h
